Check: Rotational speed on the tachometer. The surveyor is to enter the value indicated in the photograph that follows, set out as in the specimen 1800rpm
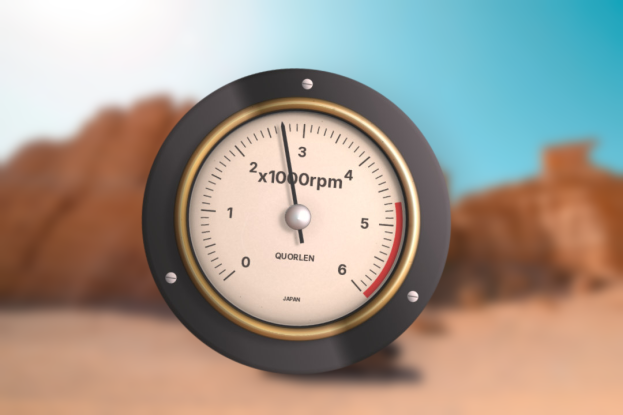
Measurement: 2700rpm
